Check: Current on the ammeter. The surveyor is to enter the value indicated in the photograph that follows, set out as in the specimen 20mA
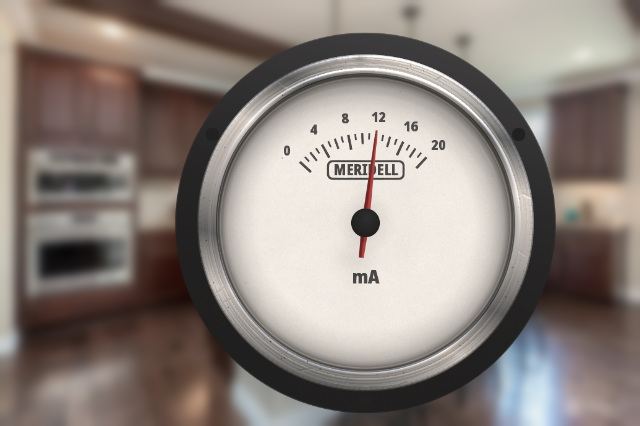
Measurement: 12mA
